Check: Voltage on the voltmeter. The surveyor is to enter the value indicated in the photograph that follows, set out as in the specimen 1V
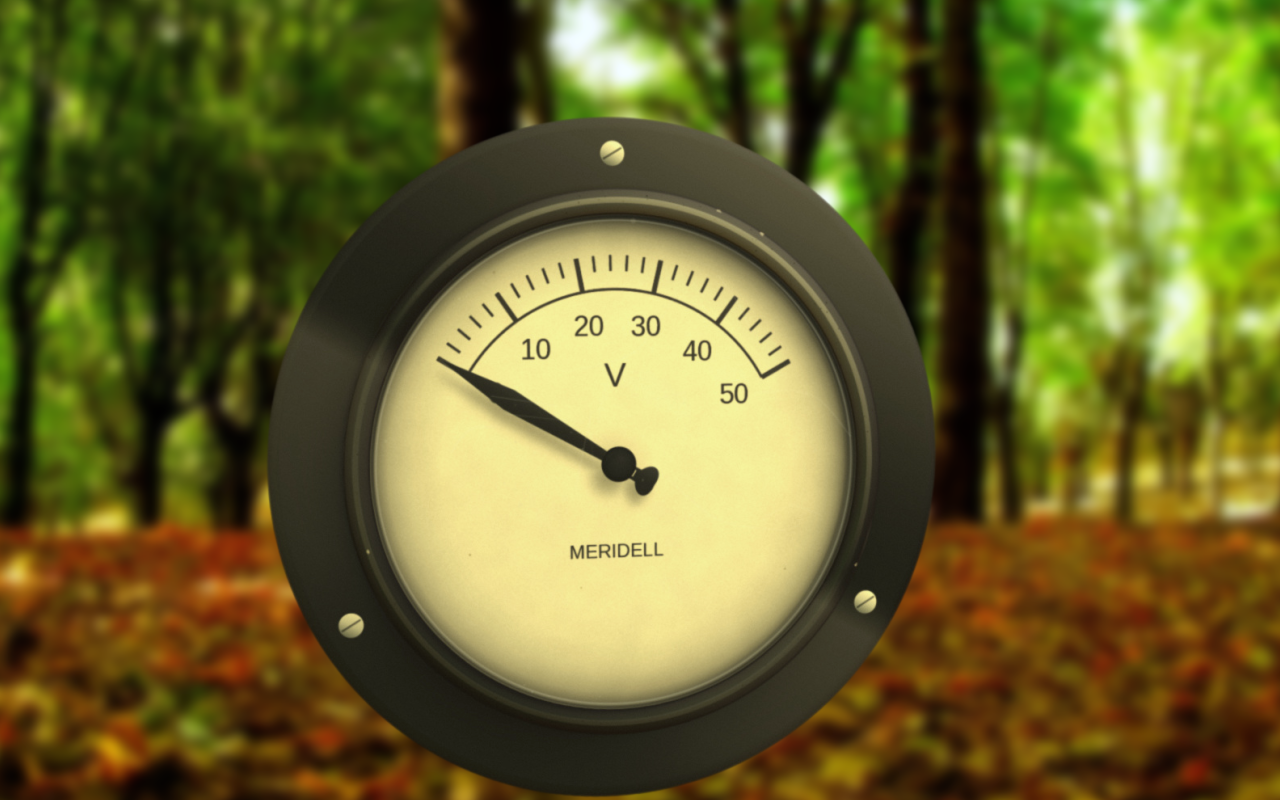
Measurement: 0V
